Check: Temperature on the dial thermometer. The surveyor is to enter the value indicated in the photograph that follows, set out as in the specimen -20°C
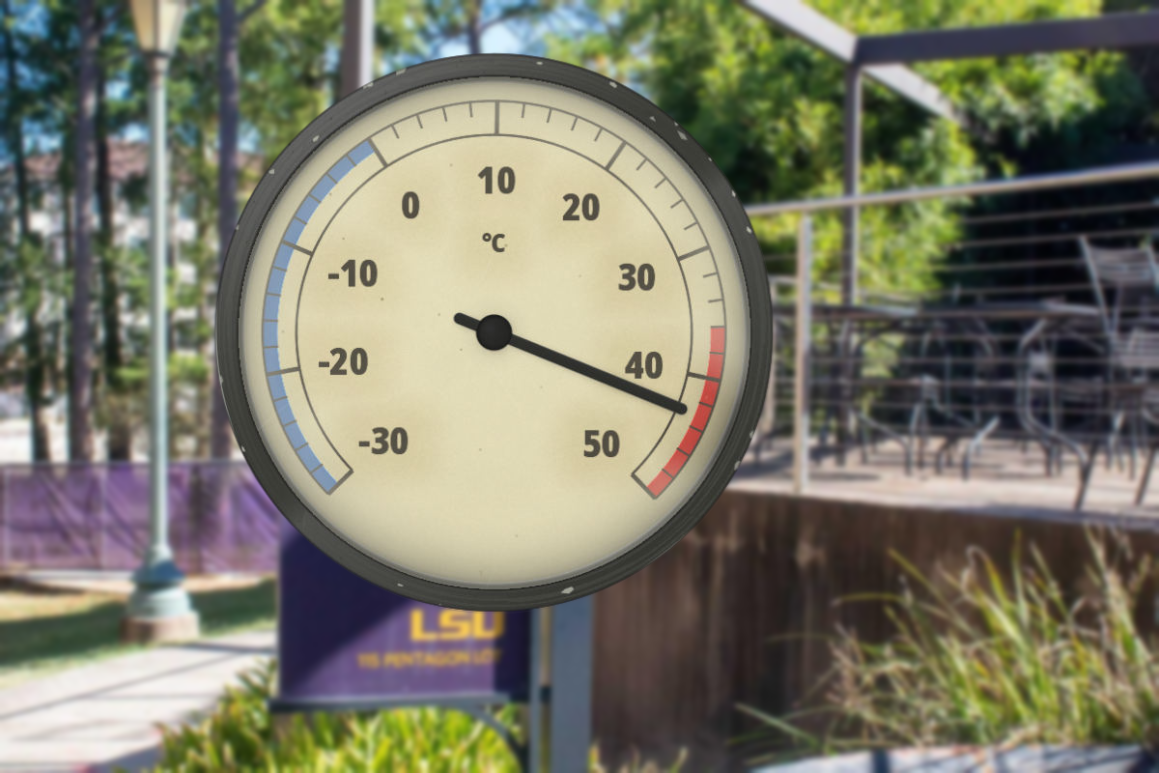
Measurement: 43°C
